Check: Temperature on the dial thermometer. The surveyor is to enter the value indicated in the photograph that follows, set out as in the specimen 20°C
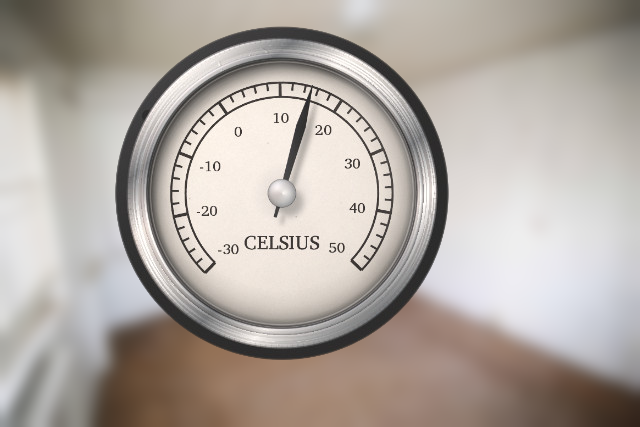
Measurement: 15°C
